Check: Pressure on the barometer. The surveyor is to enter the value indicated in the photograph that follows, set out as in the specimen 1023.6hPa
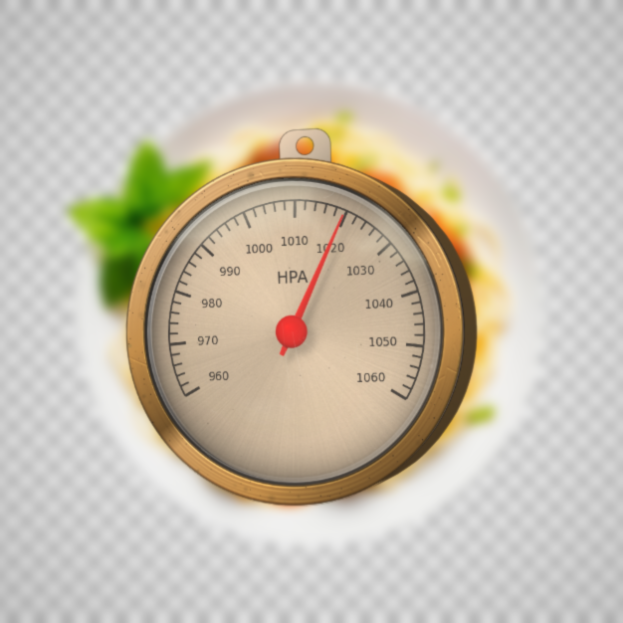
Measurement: 1020hPa
